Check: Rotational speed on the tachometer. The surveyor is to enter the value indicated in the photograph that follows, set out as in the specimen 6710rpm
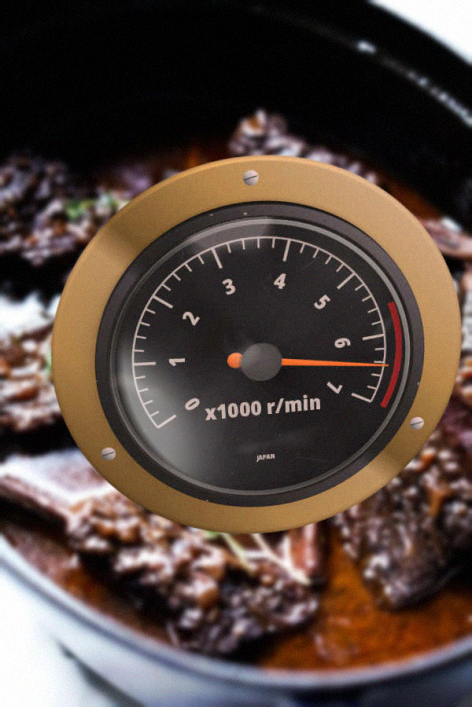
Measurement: 6400rpm
